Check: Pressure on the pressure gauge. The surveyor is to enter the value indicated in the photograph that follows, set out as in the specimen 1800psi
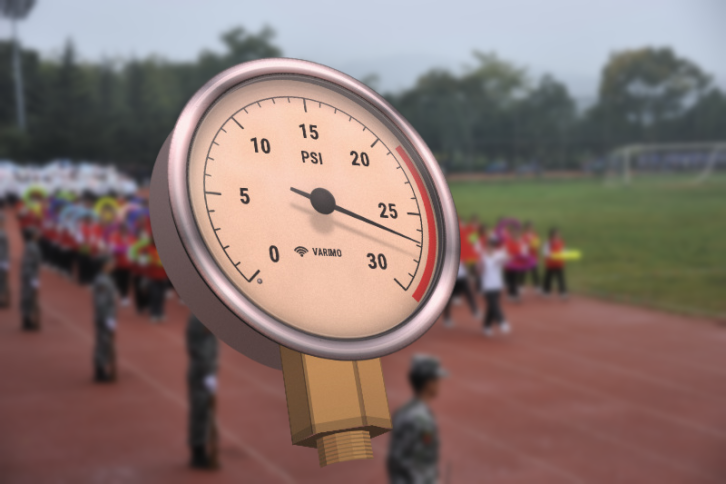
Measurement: 27psi
